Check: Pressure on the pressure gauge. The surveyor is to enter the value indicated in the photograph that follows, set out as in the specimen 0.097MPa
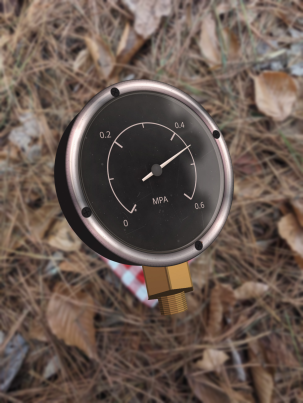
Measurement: 0.45MPa
